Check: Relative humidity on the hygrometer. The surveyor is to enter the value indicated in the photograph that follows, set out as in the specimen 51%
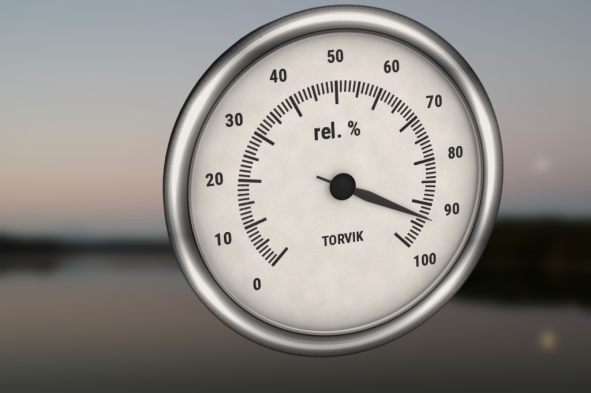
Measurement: 93%
